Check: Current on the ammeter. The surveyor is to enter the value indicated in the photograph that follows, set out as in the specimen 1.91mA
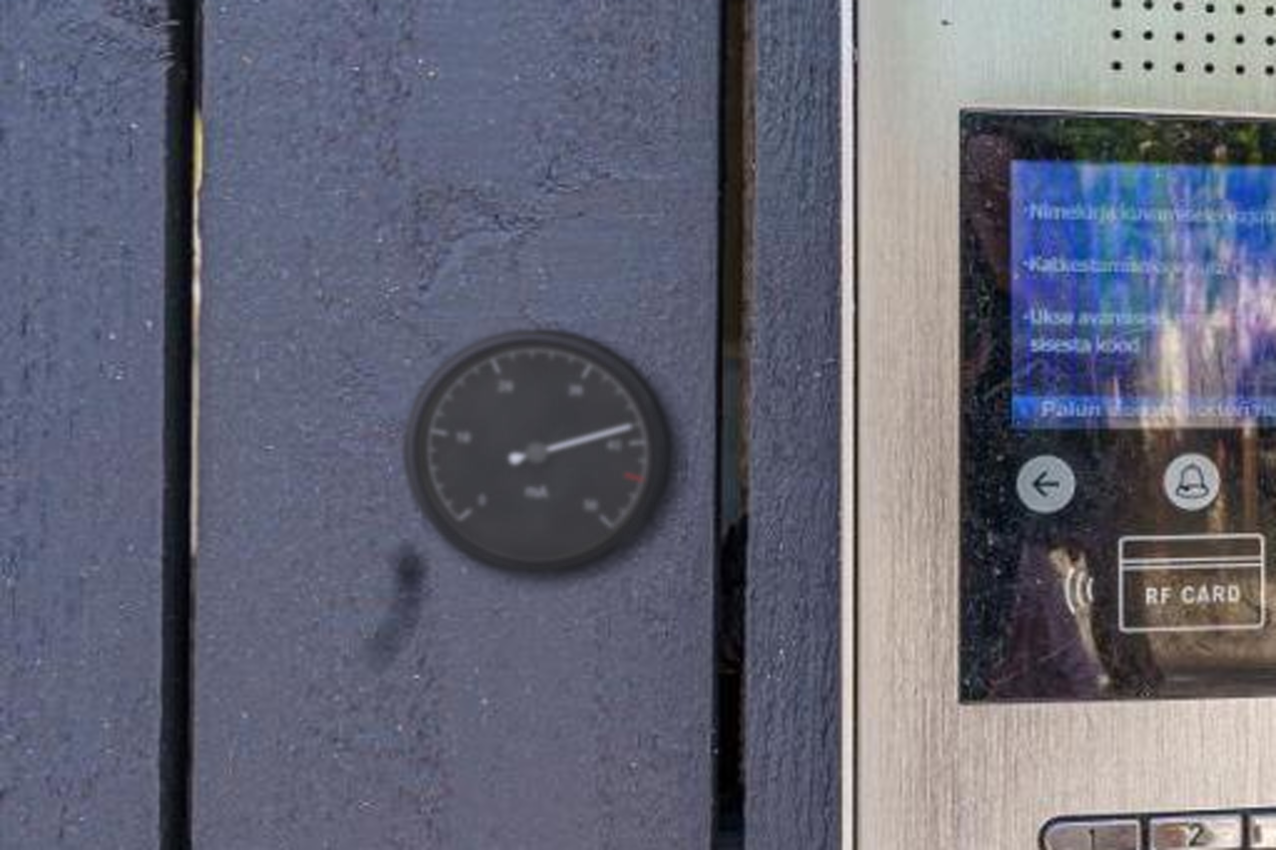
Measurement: 38mA
